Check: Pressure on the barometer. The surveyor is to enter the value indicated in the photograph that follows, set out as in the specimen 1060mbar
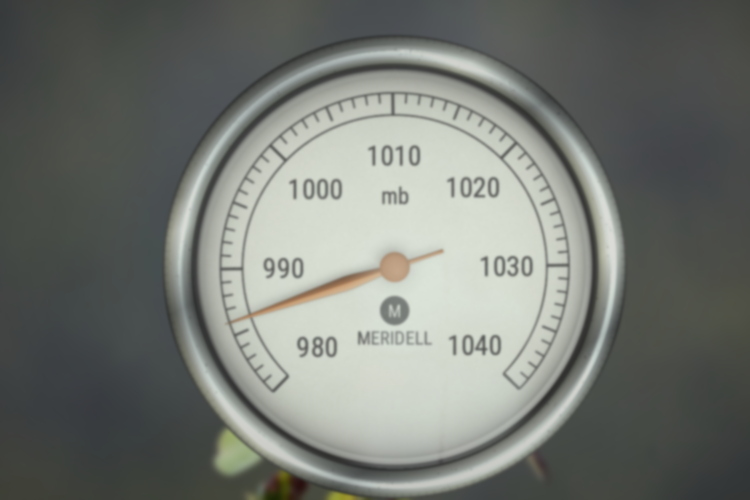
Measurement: 986mbar
